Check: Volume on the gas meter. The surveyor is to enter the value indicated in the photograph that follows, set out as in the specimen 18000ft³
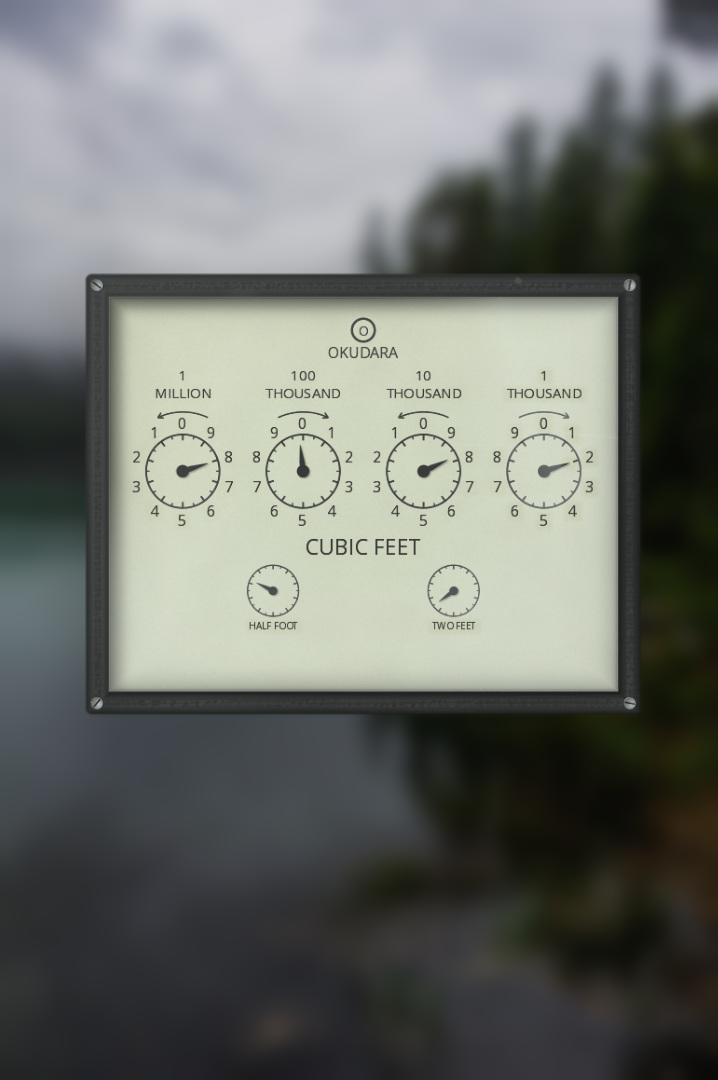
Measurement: 798200ft³
